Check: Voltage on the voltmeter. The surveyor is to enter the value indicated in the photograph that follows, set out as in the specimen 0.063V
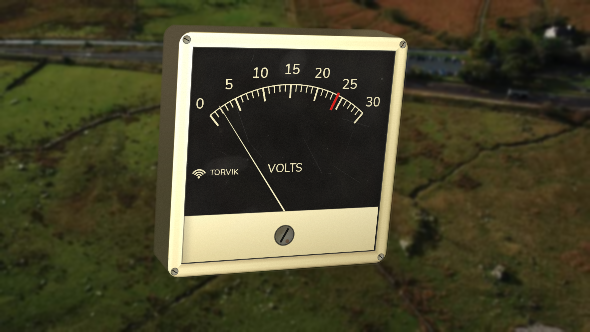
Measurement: 2V
